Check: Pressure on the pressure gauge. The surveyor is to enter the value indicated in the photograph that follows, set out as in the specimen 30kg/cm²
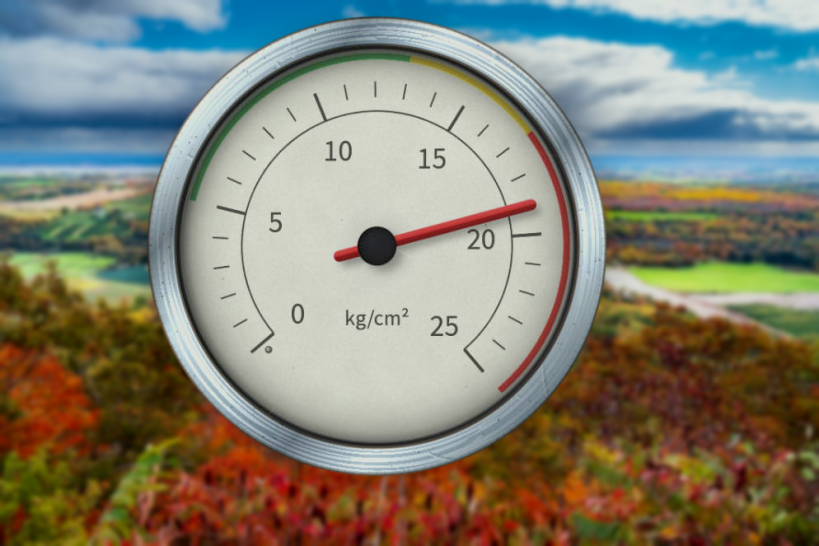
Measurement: 19kg/cm²
